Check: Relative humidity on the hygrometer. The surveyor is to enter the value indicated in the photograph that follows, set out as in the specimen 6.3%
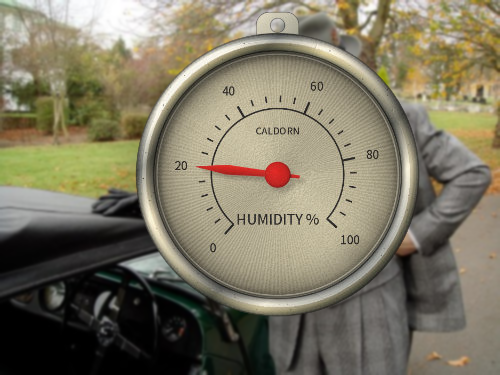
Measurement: 20%
